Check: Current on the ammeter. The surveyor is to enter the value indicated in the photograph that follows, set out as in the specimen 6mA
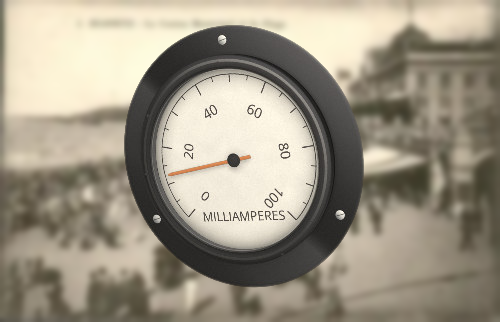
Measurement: 12.5mA
